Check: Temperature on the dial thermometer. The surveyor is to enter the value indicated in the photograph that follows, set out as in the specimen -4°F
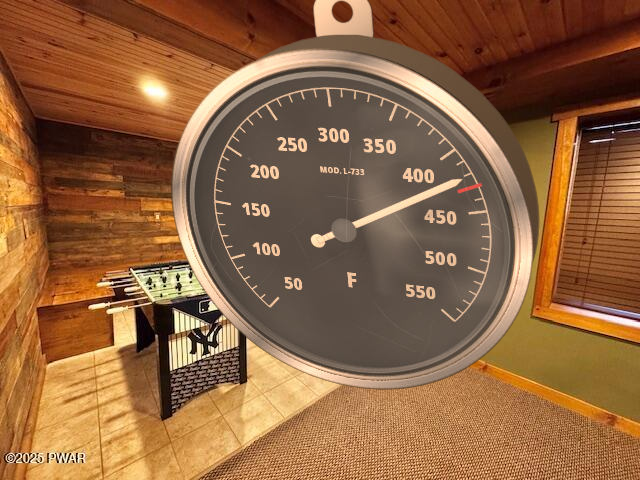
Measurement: 420°F
